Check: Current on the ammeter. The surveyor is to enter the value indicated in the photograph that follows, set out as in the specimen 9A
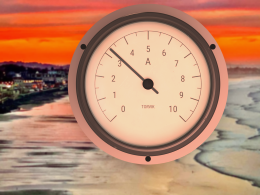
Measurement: 3.25A
